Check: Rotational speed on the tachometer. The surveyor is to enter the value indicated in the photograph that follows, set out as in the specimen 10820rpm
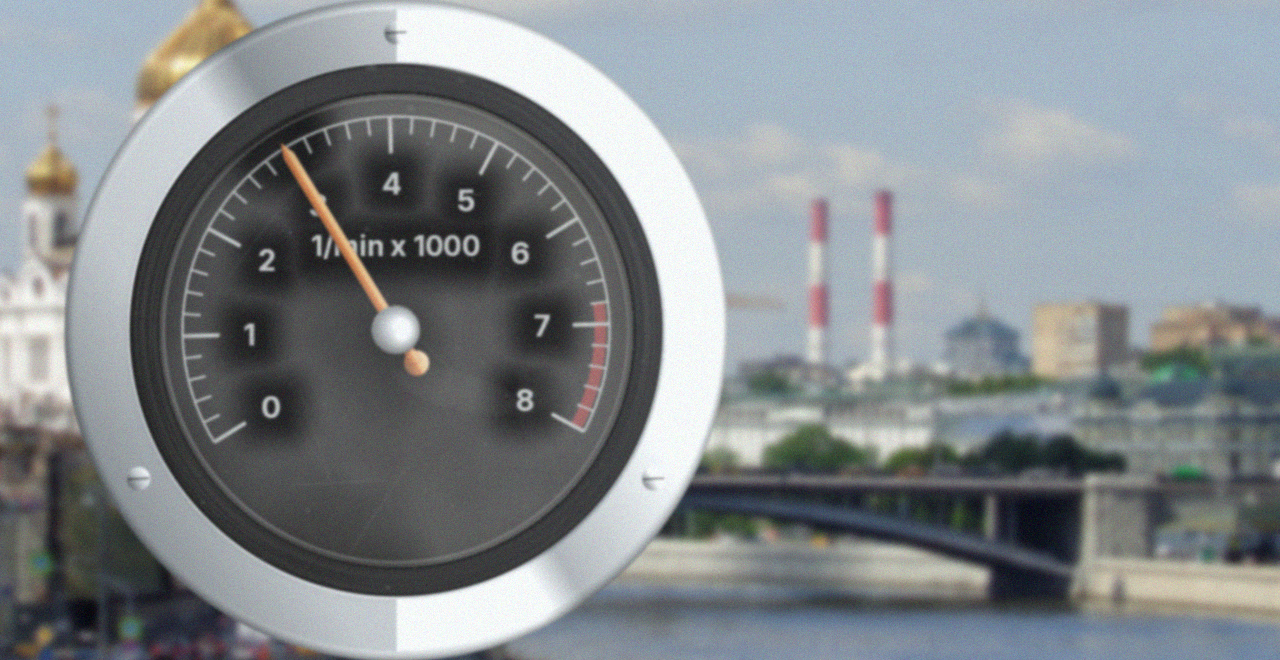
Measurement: 3000rpm
